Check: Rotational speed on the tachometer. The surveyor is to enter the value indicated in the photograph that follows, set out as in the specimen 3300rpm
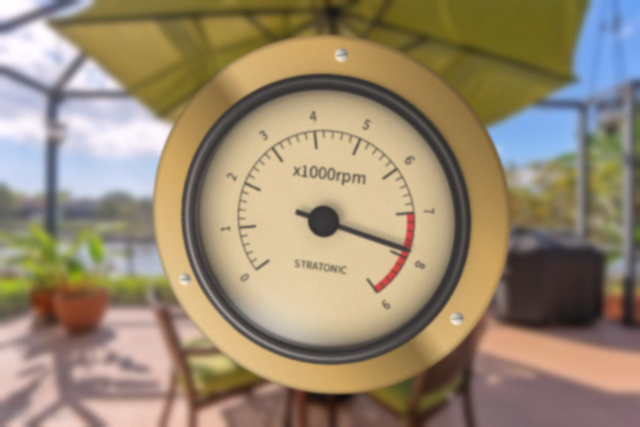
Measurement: 7800rpm
